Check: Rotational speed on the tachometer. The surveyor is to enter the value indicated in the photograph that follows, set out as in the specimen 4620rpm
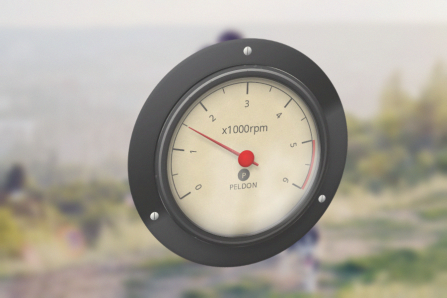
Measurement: 1500rpm
